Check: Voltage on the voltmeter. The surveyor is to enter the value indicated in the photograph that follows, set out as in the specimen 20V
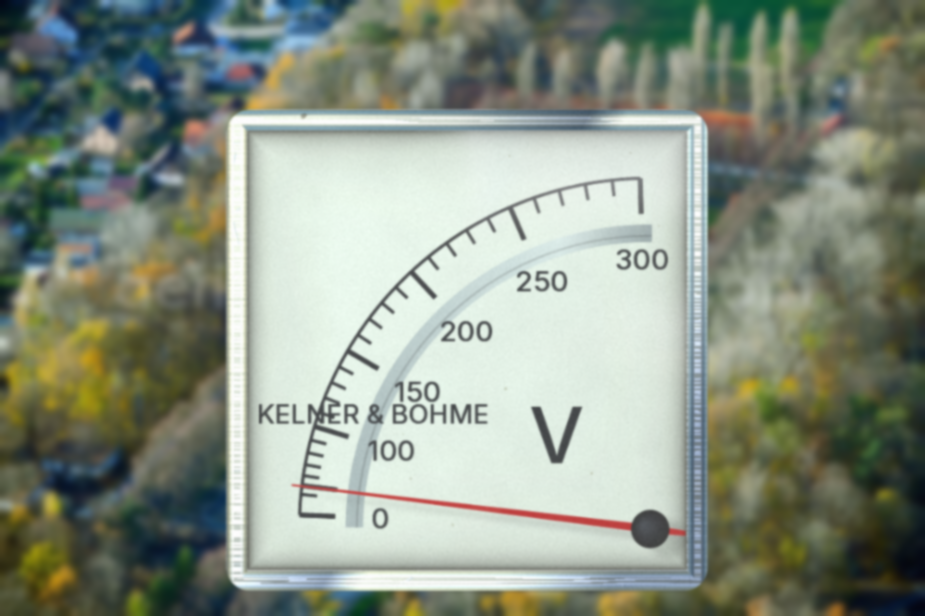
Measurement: 50V
